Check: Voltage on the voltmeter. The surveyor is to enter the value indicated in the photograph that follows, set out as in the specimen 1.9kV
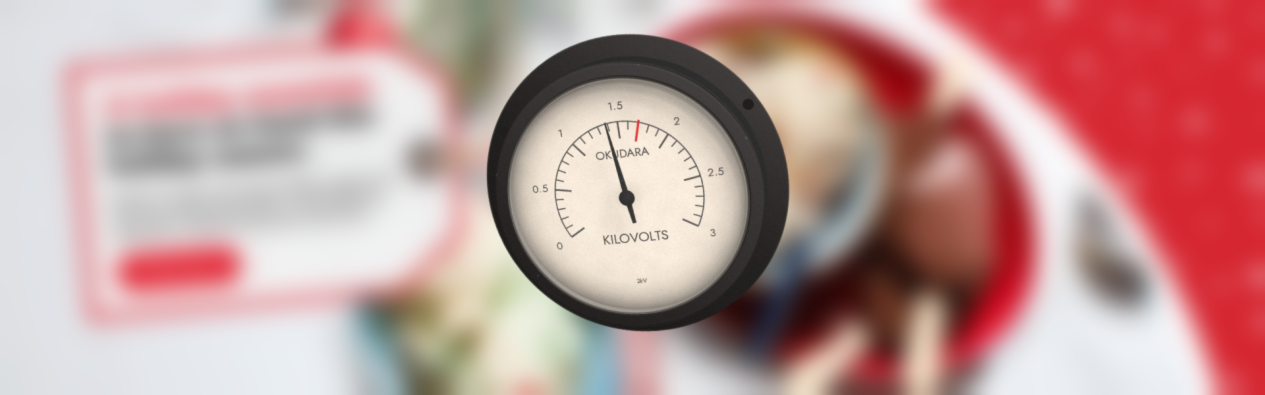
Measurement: 1.4kV
